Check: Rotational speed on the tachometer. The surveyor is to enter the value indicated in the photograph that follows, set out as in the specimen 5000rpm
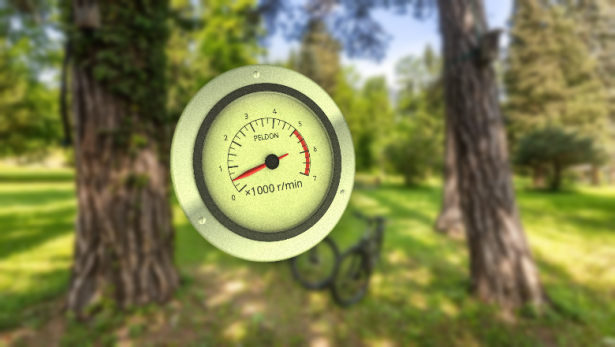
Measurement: 500rpm
